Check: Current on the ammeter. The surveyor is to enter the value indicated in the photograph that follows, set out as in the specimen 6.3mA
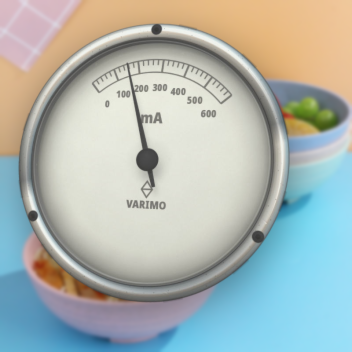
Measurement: 160mA
